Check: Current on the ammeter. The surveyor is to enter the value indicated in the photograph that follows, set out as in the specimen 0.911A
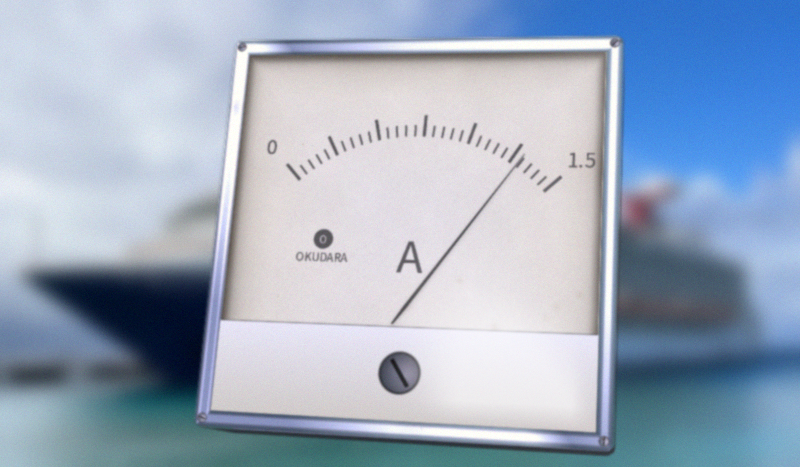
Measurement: 1.3A
